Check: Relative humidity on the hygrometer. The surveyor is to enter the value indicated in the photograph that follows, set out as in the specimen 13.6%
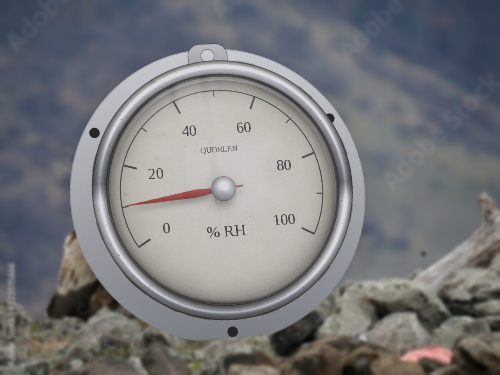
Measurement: 10%
